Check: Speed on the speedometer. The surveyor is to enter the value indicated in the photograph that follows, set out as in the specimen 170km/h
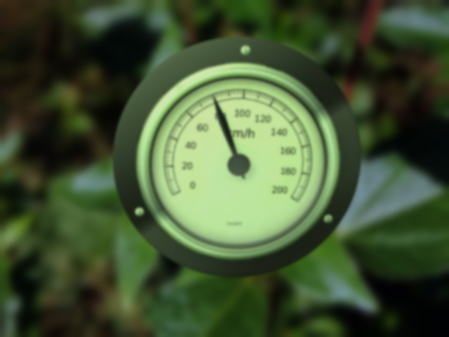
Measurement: 80km/h
